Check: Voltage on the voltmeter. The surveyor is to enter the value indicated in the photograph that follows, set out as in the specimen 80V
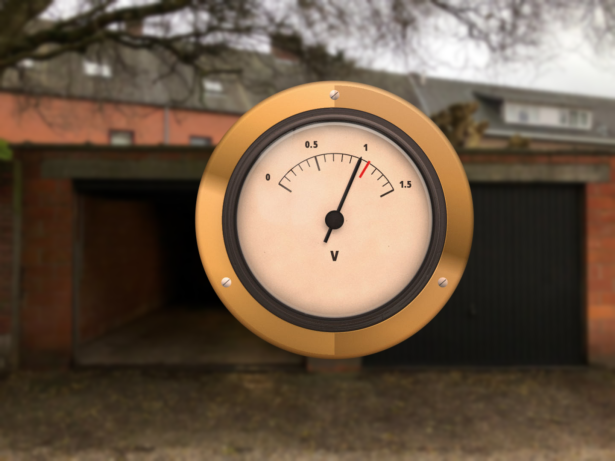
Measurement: 1V
